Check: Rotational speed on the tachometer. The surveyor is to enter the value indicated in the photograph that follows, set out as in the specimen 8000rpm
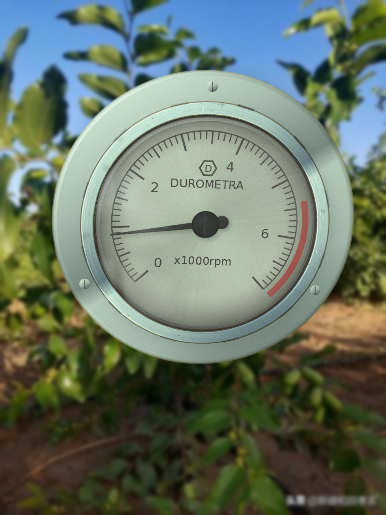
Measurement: 900rpm
